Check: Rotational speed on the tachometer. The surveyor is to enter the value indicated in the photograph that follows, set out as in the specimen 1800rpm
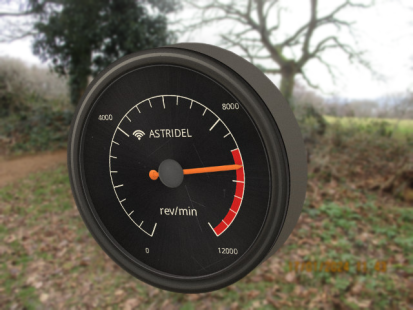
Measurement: 9500rpm
